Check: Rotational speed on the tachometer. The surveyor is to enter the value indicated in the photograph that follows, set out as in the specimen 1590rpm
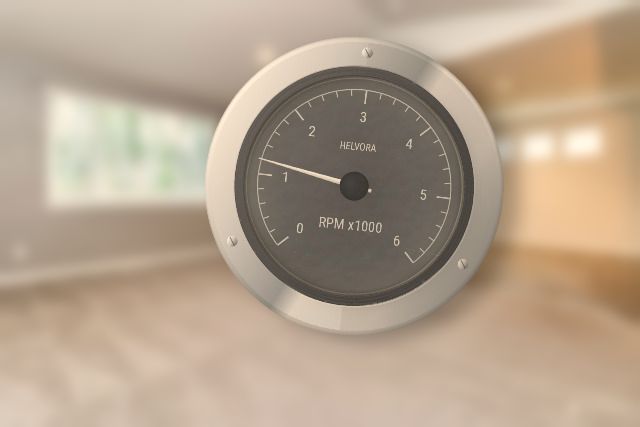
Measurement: 1200rpm
